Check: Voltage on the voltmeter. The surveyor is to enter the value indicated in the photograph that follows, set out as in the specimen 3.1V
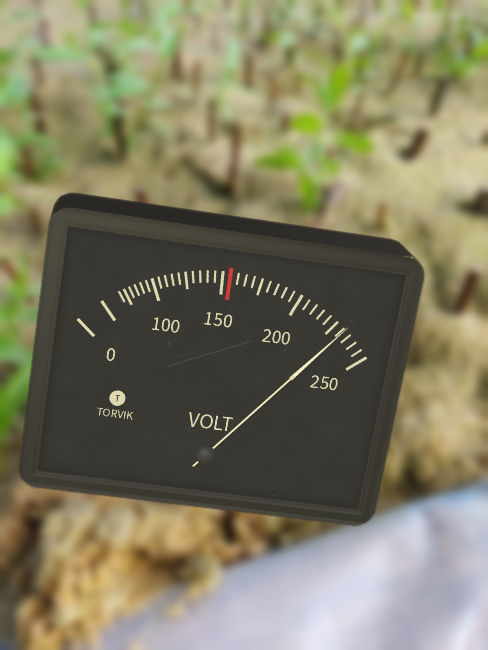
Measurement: 230V
